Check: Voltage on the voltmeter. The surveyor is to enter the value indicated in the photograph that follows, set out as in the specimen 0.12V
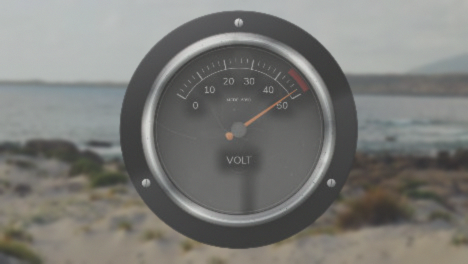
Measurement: 48V
